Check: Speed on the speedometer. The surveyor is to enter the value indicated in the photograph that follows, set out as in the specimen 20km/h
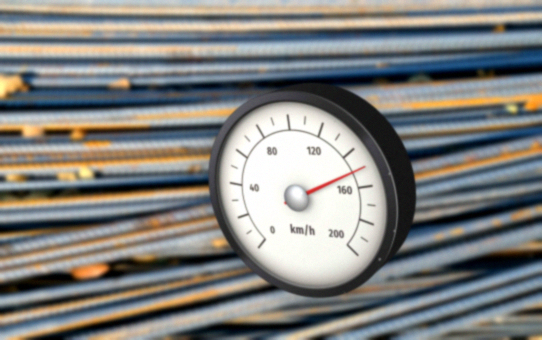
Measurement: 150km/h
